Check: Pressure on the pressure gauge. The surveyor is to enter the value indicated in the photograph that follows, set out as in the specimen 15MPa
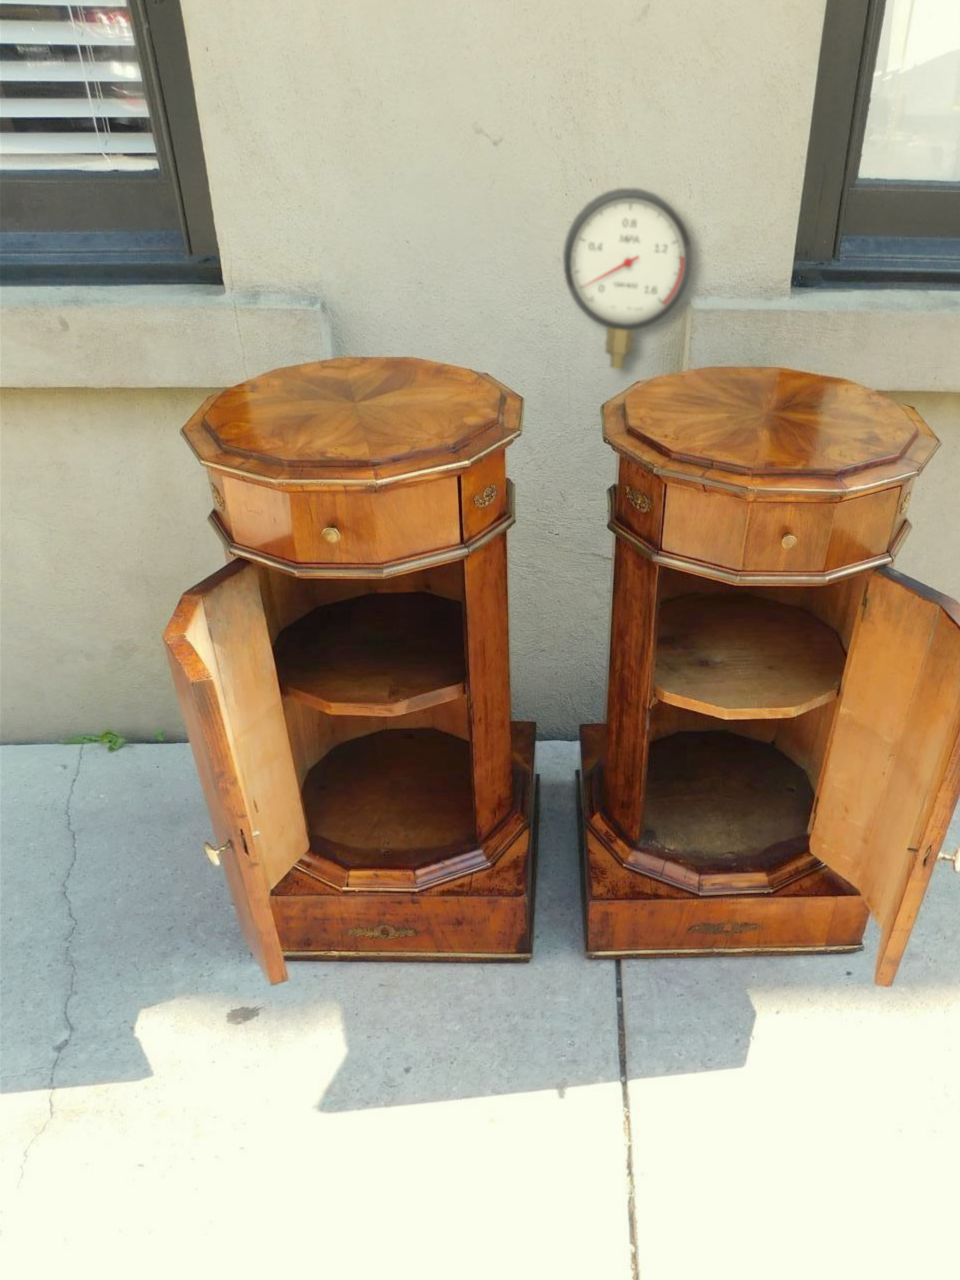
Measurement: 0.1MPa
